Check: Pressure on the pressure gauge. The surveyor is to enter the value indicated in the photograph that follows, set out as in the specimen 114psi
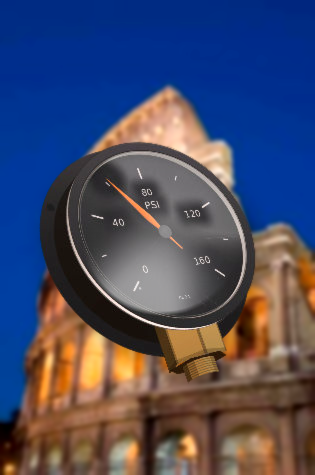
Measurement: 60psi
